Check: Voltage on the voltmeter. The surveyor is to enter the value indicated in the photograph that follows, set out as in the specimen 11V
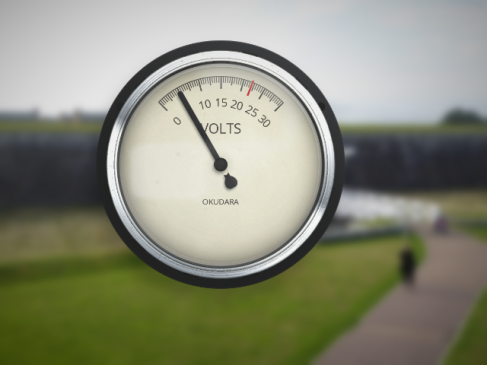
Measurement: 5V
